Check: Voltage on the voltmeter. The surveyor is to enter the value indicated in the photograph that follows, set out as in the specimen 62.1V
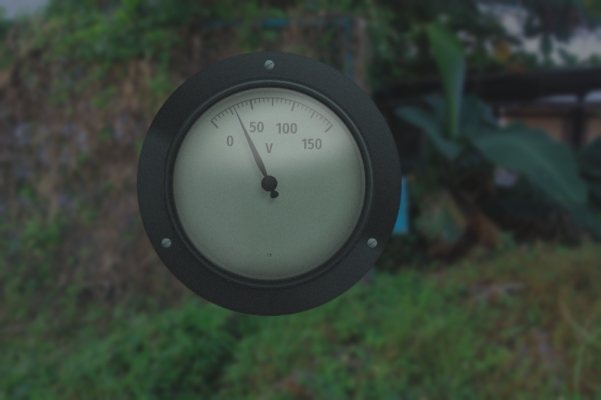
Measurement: 30V
